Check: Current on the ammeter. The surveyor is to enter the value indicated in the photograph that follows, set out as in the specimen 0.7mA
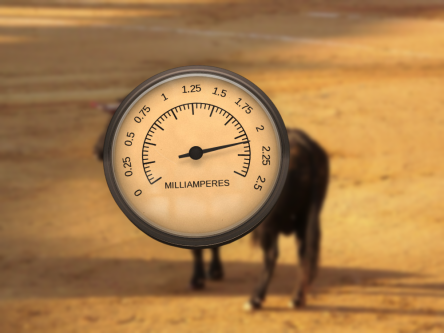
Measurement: 2.1mA
